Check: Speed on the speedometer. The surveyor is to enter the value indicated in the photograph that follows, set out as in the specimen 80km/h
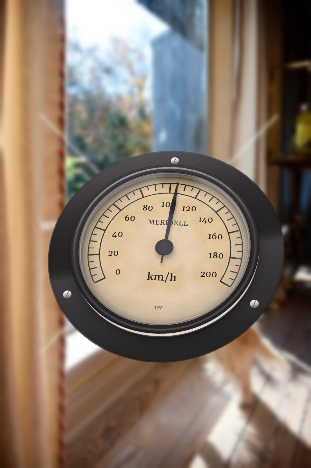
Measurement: 105km/h
